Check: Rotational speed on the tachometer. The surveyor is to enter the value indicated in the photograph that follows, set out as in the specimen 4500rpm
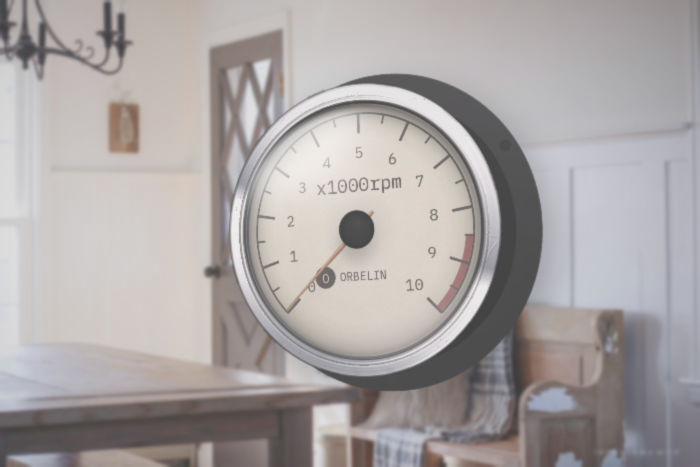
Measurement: 0rpm
